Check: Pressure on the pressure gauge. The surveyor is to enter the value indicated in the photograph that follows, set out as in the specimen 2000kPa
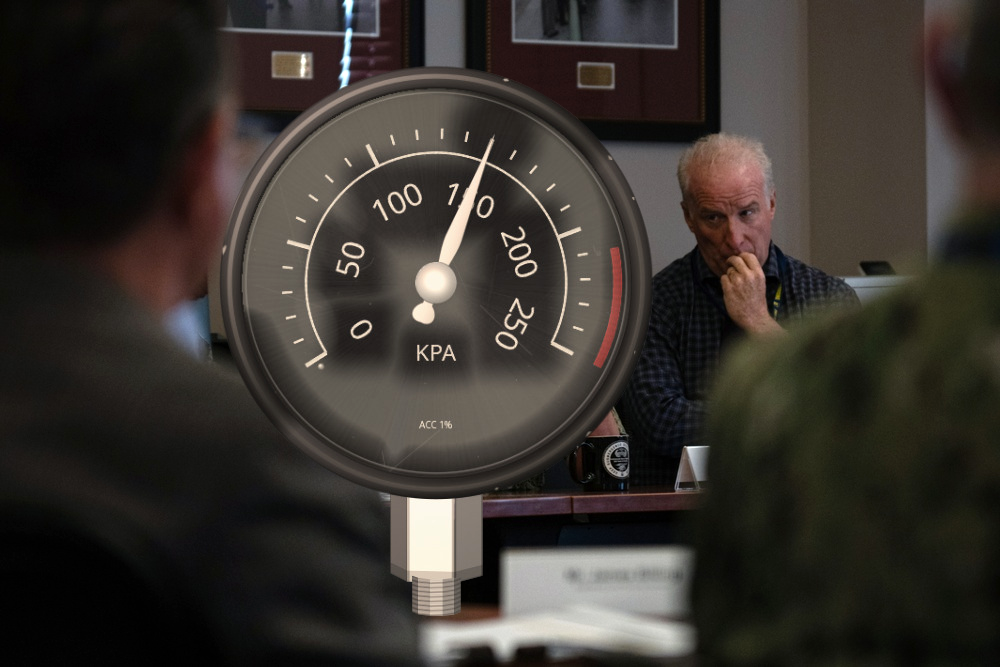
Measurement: 150kPa
